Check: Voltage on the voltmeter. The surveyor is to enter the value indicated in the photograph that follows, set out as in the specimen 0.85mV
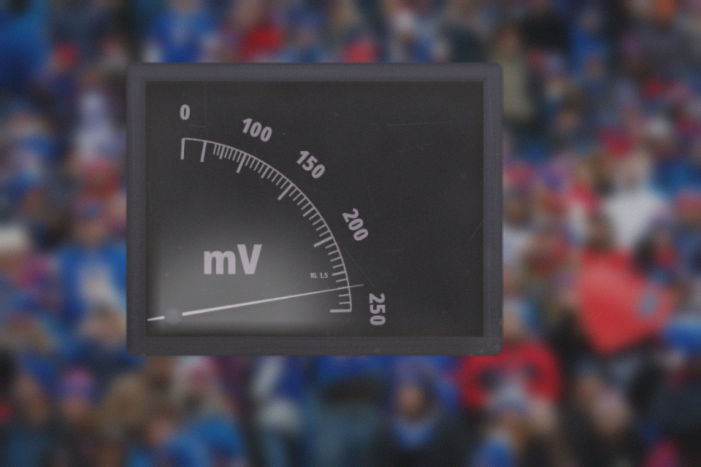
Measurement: 235mV
